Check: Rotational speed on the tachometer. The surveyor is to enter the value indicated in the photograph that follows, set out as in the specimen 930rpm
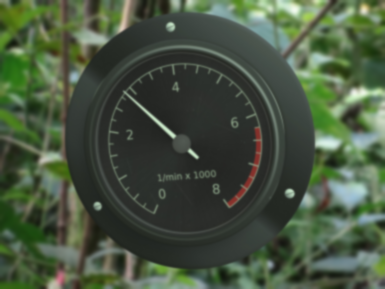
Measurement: 2875rpm
